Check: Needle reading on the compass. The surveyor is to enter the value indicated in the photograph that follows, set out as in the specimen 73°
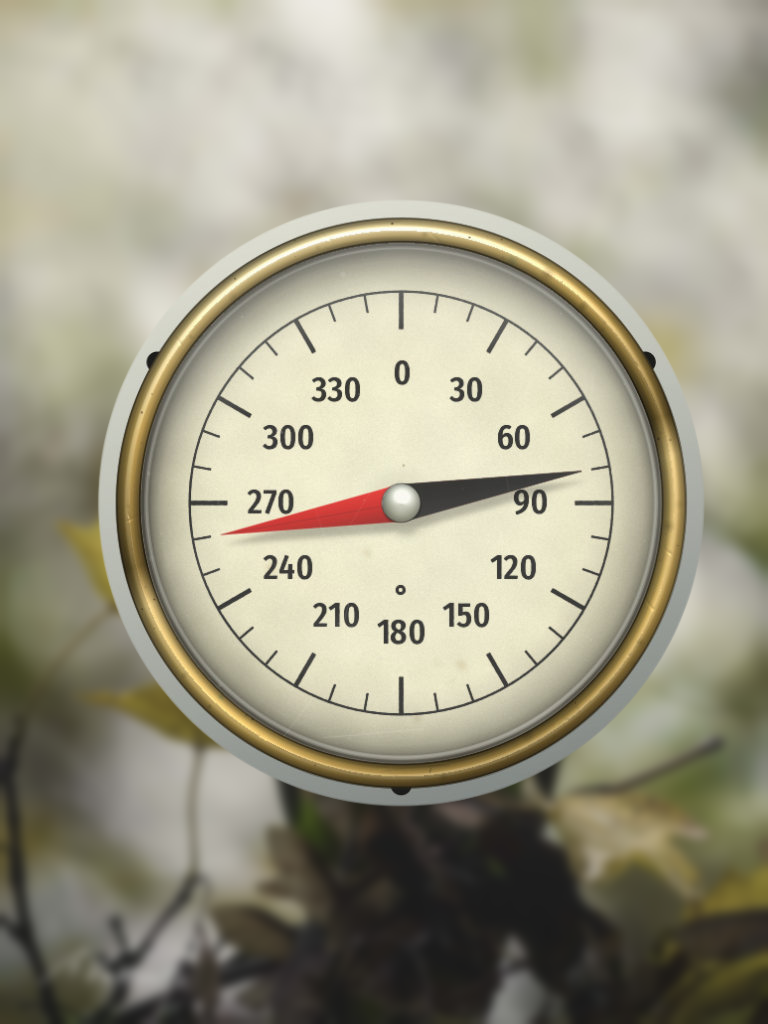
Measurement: 260°
